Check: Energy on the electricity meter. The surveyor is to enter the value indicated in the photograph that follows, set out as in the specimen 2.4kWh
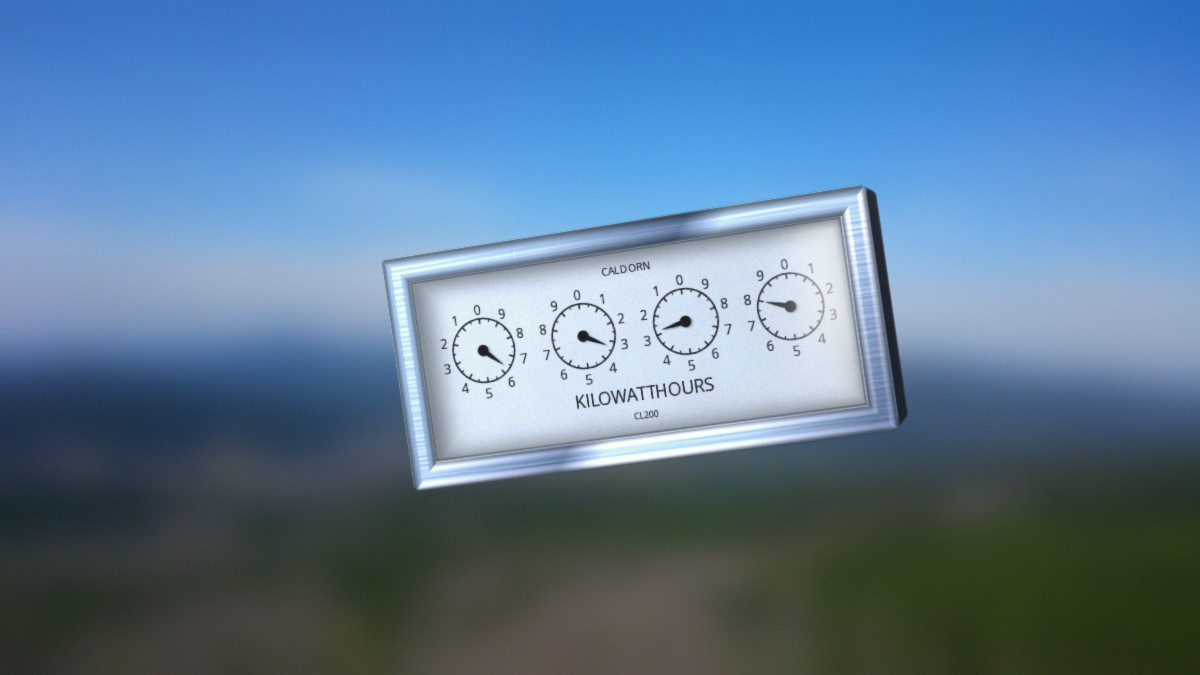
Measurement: 6328kWh
